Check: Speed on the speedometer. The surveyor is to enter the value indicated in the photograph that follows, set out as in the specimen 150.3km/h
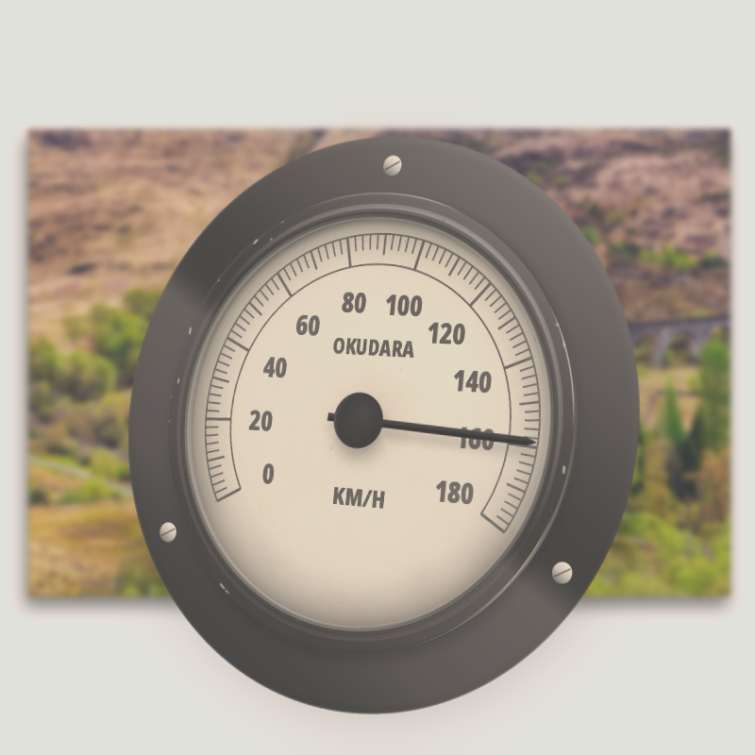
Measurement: 159km/h
